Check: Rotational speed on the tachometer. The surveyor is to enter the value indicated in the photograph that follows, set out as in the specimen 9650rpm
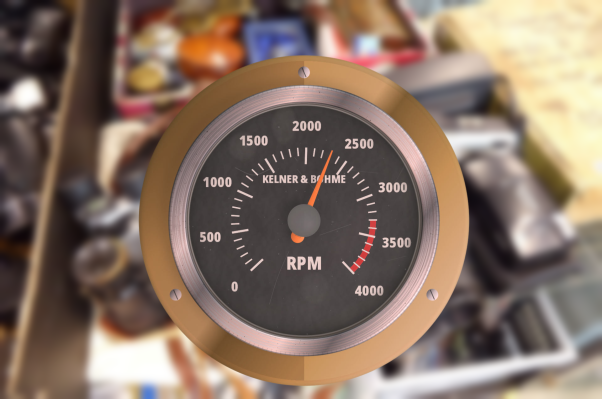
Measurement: 2300rpm
